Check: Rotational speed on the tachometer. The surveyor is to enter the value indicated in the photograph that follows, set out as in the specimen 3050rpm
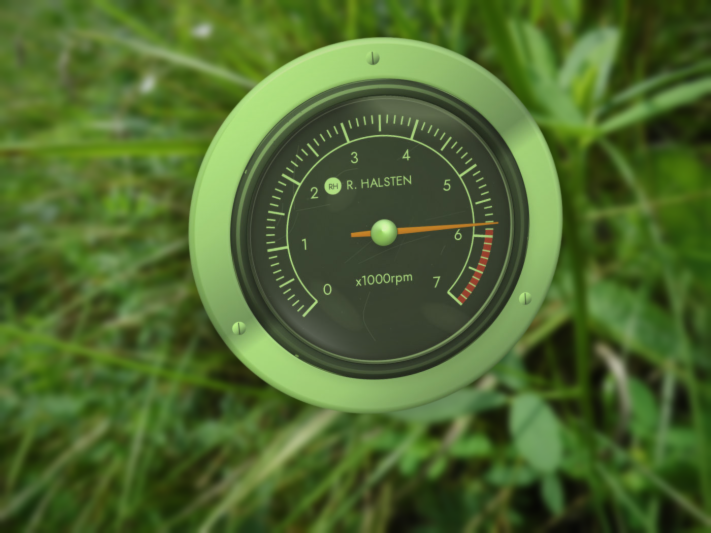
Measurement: 5800rpm
